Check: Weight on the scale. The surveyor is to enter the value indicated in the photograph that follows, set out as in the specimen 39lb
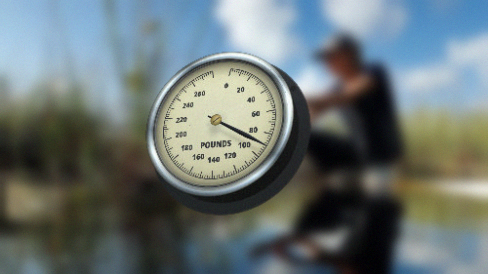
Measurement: 90lb
